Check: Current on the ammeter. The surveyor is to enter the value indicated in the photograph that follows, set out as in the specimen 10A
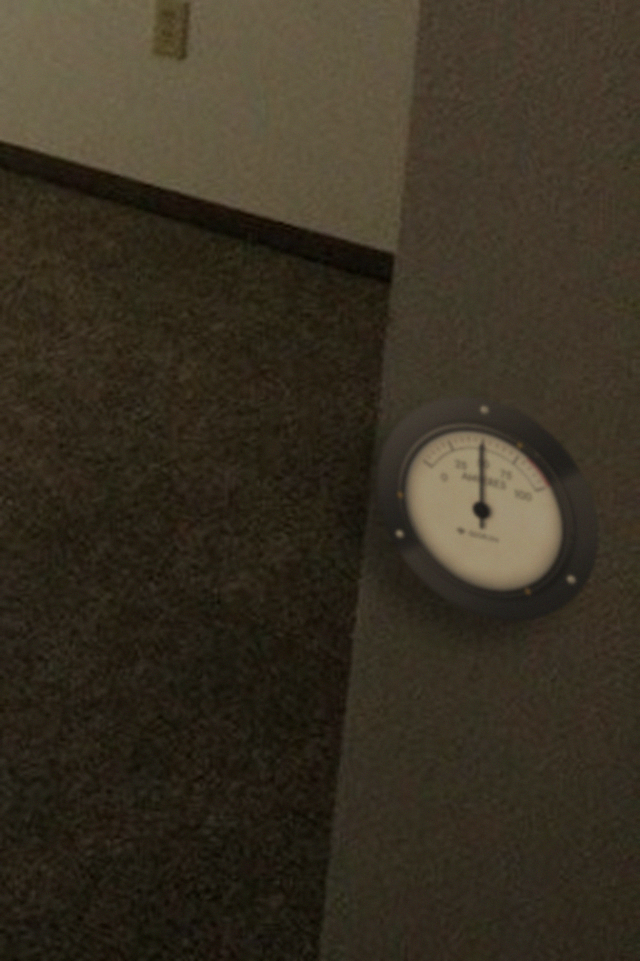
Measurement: 50A
